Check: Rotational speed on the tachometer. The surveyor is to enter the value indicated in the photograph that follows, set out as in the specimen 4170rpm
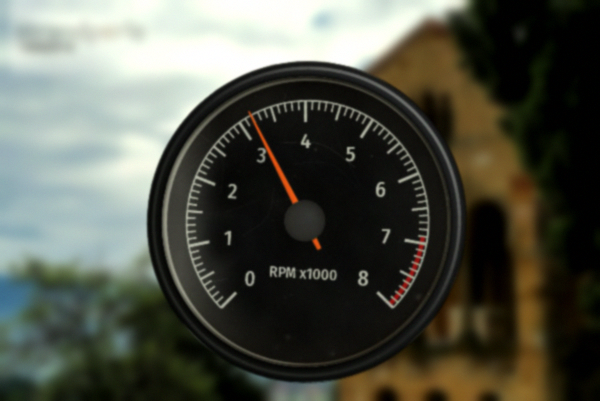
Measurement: 3200rpm
